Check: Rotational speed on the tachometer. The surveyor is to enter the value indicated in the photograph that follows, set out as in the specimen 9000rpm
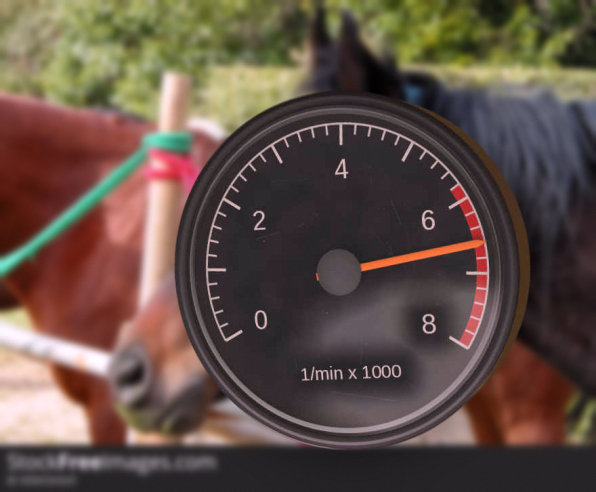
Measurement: 6600rpm
